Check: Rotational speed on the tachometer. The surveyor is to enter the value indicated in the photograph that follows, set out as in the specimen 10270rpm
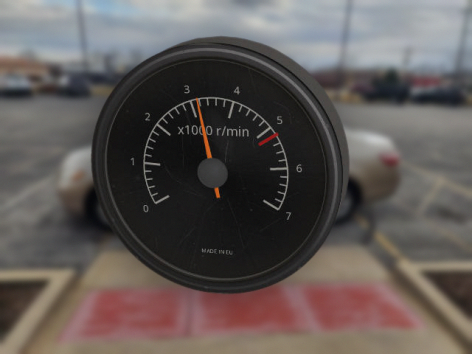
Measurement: 3200rpm
